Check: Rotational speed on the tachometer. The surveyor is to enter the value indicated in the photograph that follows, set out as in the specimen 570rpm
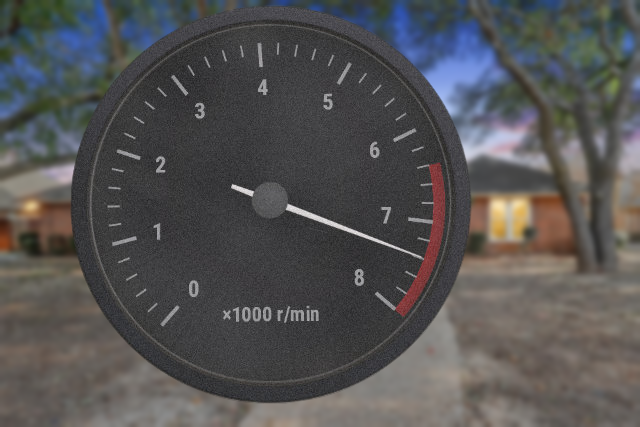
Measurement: 7400rpm
